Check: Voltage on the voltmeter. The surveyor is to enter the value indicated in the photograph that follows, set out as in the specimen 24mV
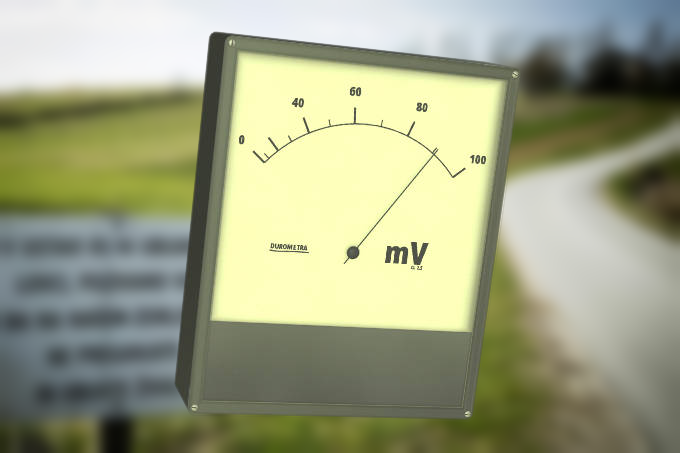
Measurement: 90mV
